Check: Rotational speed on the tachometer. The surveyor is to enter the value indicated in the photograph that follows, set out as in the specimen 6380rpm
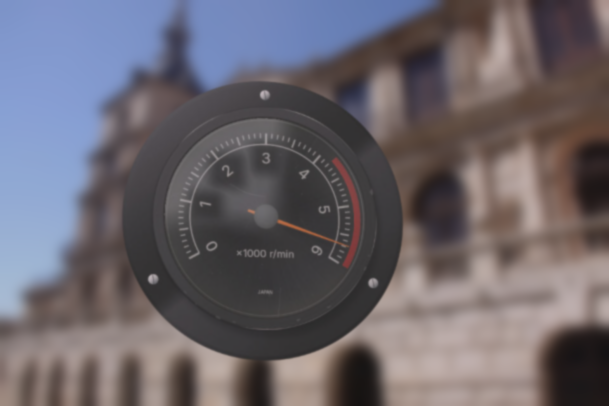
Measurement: 5700rpm
